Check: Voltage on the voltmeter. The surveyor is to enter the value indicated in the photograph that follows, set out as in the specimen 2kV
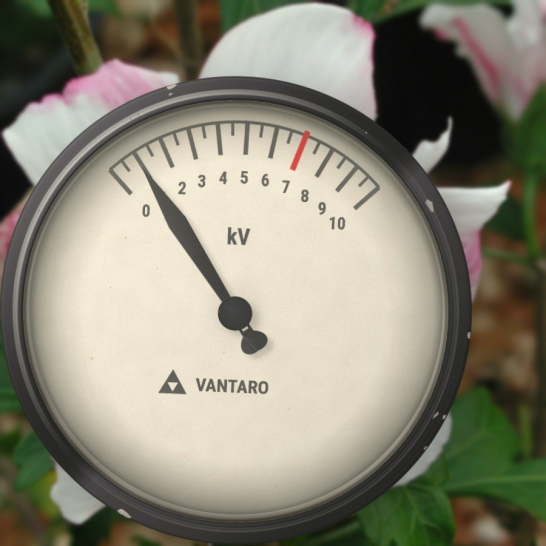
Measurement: 1kV
